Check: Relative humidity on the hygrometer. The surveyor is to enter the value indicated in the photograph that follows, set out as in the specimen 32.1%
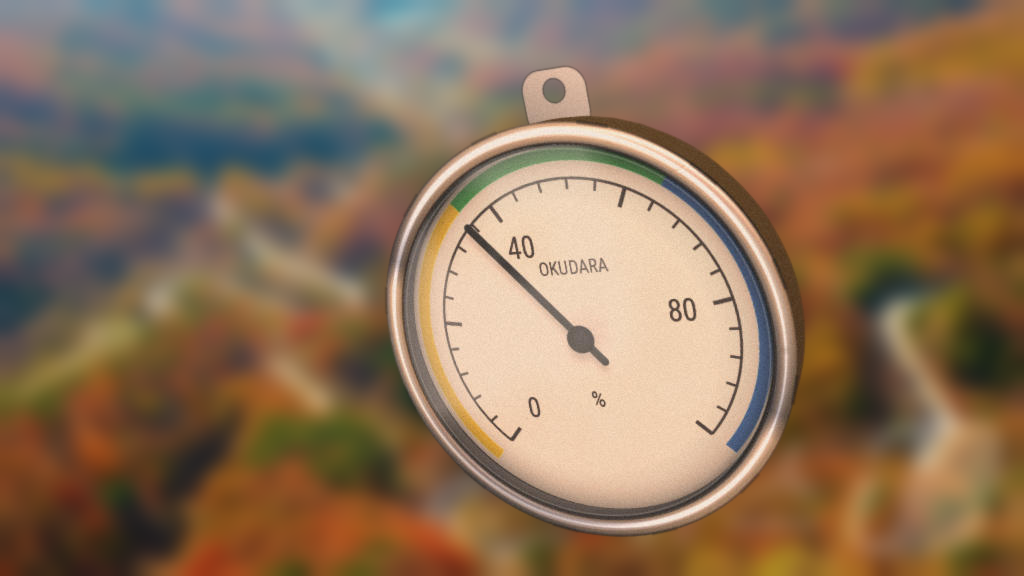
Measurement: 36%
